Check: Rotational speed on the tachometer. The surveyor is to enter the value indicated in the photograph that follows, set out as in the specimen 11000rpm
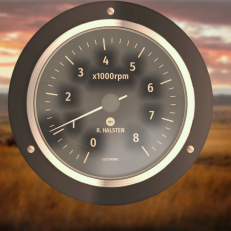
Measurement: 1100rpm
